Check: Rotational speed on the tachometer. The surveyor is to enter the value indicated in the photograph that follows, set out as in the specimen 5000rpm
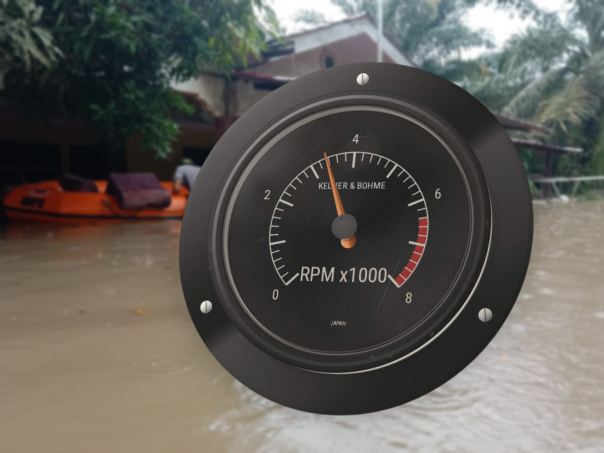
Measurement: 3400rpm
